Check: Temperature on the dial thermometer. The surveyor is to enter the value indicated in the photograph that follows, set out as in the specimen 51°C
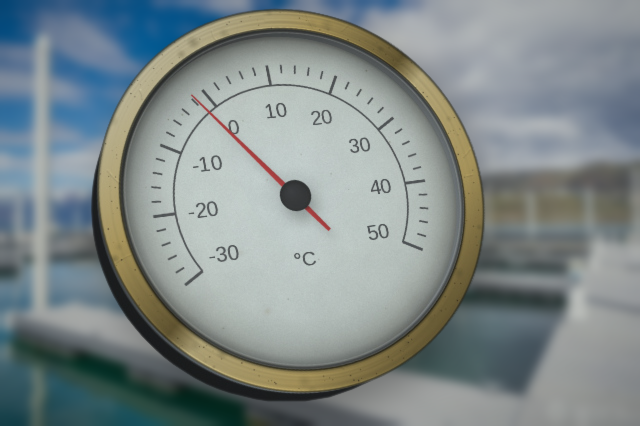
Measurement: -2°C
